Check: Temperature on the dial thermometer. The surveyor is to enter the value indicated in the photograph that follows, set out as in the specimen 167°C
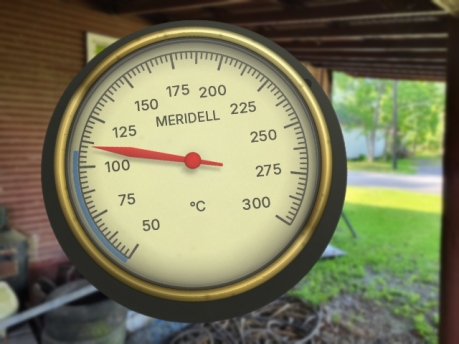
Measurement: 110°C
